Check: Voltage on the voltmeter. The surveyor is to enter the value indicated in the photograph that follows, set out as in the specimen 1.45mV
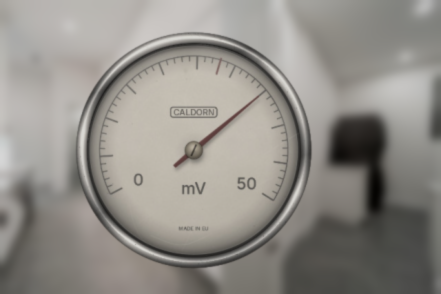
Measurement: 35mV
